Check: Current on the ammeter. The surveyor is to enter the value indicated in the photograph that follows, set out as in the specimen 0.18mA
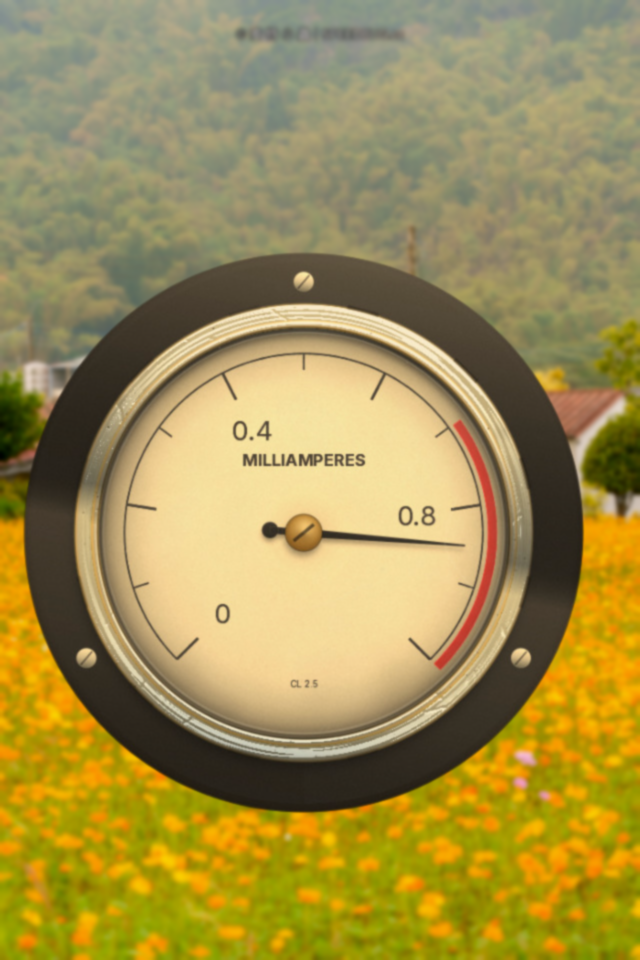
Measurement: 0.85mA
